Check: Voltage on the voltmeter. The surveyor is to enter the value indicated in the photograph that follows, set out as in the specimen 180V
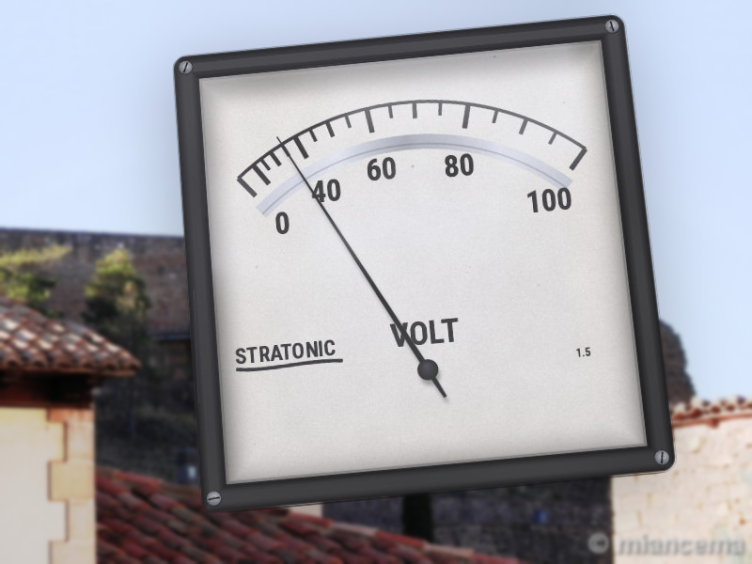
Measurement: 35V
